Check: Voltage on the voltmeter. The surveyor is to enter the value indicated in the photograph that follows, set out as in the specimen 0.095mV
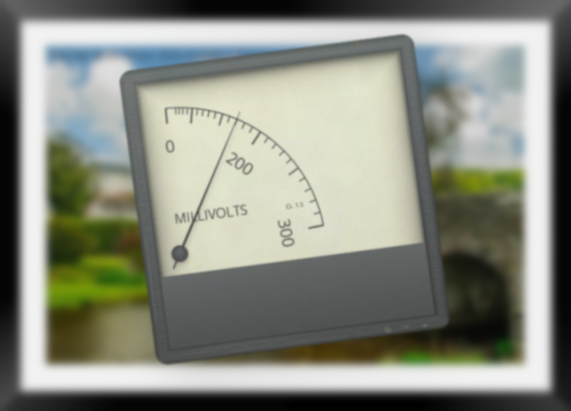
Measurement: 170mV
